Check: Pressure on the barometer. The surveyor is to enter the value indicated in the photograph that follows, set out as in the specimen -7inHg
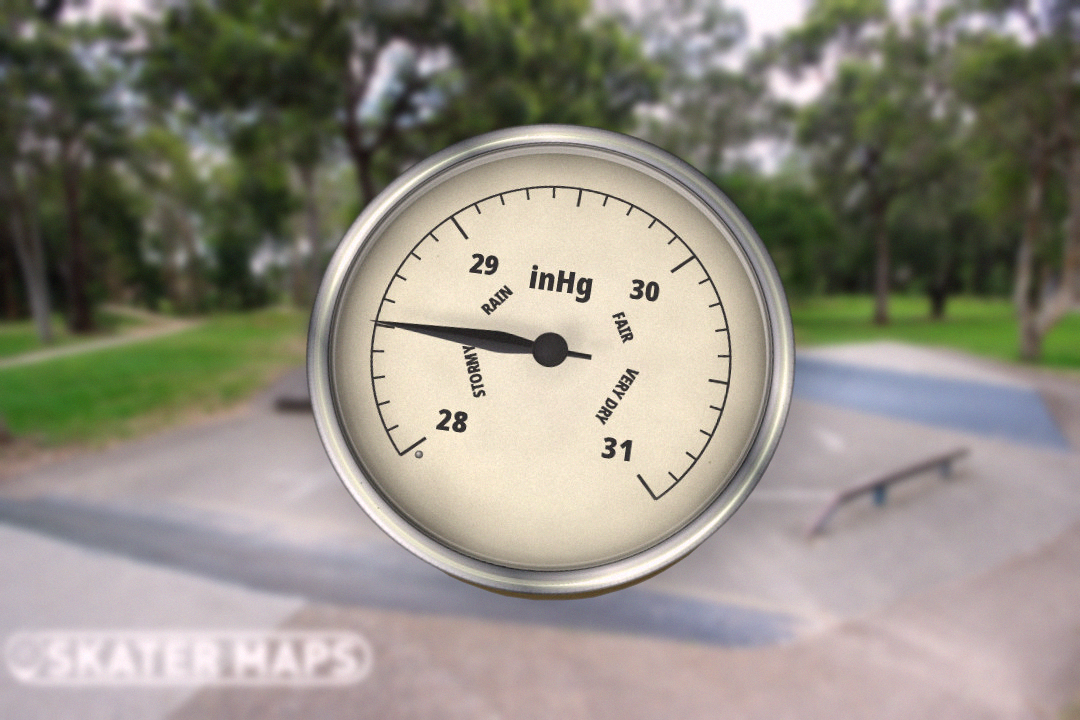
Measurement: 28.5inHg
